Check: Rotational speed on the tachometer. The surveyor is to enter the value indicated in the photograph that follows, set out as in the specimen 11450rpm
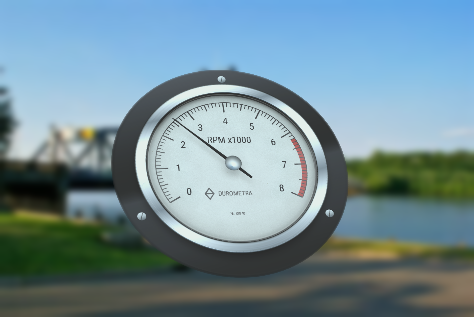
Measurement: 2500rpm
